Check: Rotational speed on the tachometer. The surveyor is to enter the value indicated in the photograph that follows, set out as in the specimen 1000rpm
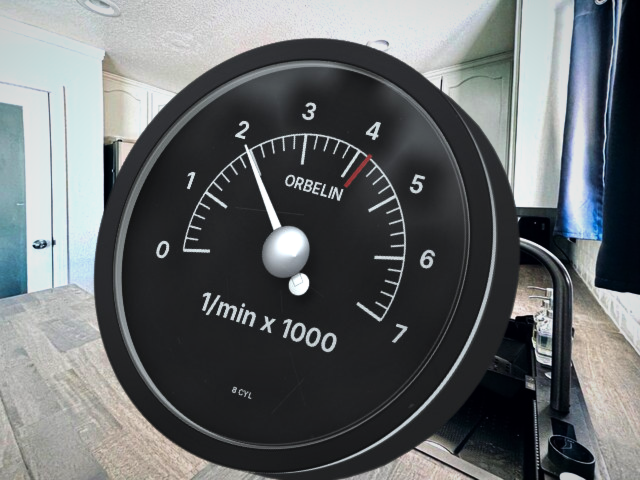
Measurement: 2000rpm
